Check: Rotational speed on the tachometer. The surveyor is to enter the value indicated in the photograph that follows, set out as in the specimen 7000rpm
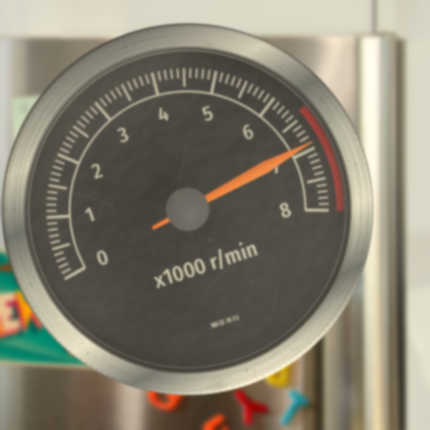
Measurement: 6900rpm
